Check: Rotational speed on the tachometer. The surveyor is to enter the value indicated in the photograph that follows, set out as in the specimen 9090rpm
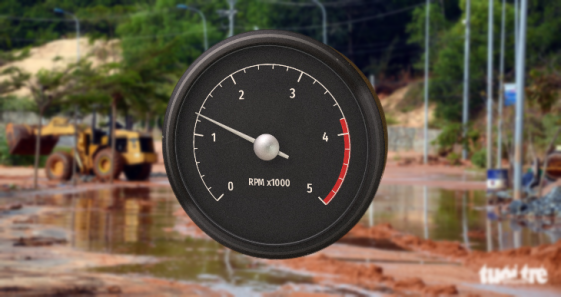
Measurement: 1300rpm
